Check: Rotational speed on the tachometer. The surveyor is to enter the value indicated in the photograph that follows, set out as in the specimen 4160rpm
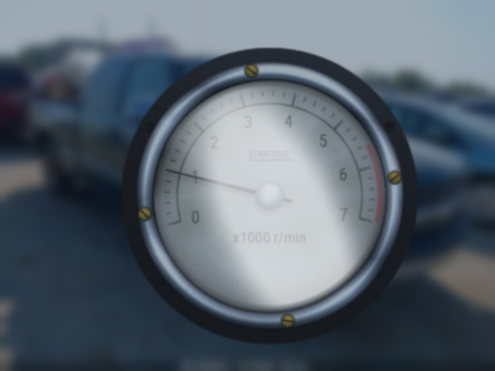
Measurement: 1000rpm
